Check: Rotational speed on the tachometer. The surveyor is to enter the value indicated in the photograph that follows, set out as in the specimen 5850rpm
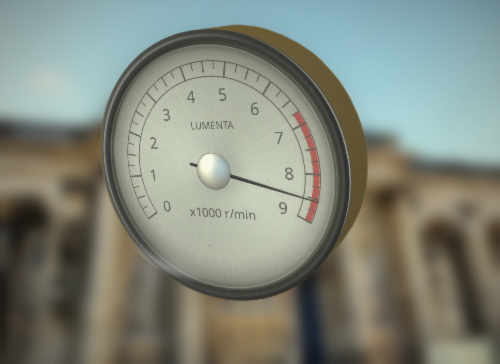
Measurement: 8500rpm
